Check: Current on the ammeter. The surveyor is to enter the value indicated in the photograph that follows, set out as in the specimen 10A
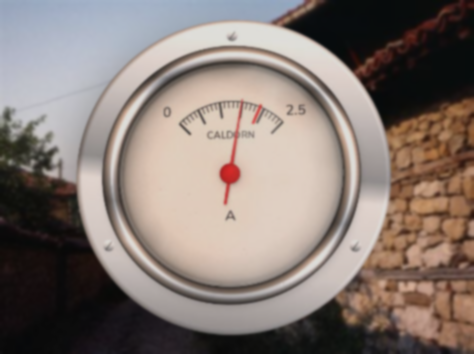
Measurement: 1.5A
